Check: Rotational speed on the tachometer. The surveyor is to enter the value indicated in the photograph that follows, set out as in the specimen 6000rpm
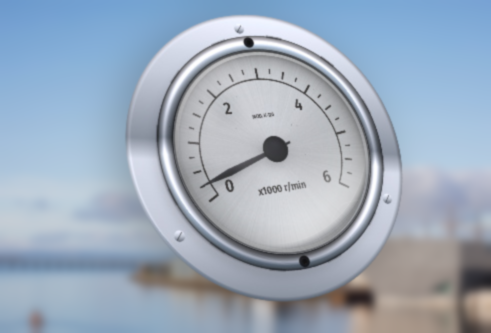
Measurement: 250rpm
